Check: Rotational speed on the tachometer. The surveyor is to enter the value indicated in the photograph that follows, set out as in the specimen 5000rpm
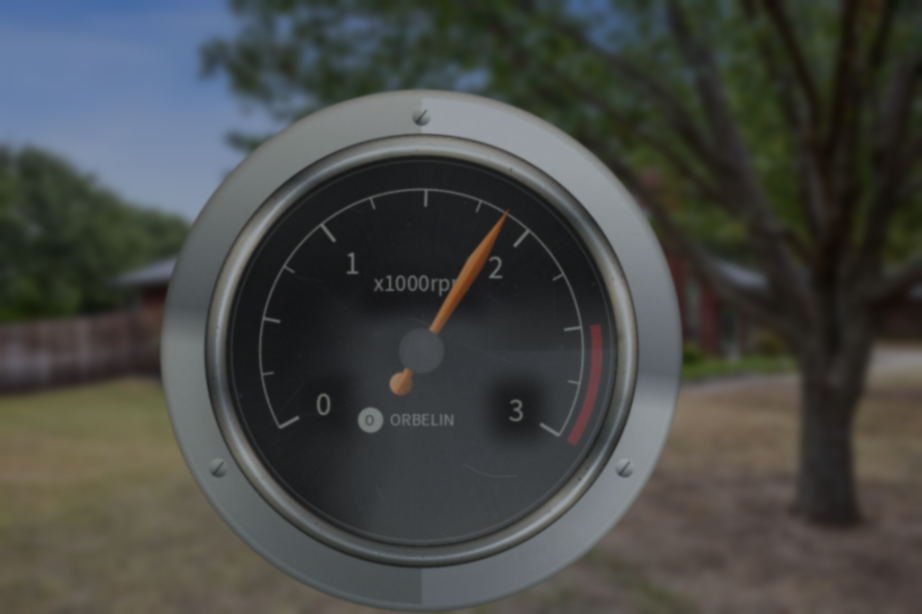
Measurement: 1875rpm
